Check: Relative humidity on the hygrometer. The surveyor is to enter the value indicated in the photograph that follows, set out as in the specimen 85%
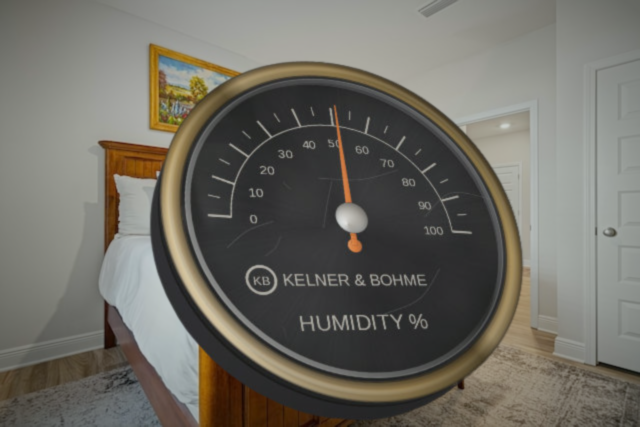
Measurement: 50%
